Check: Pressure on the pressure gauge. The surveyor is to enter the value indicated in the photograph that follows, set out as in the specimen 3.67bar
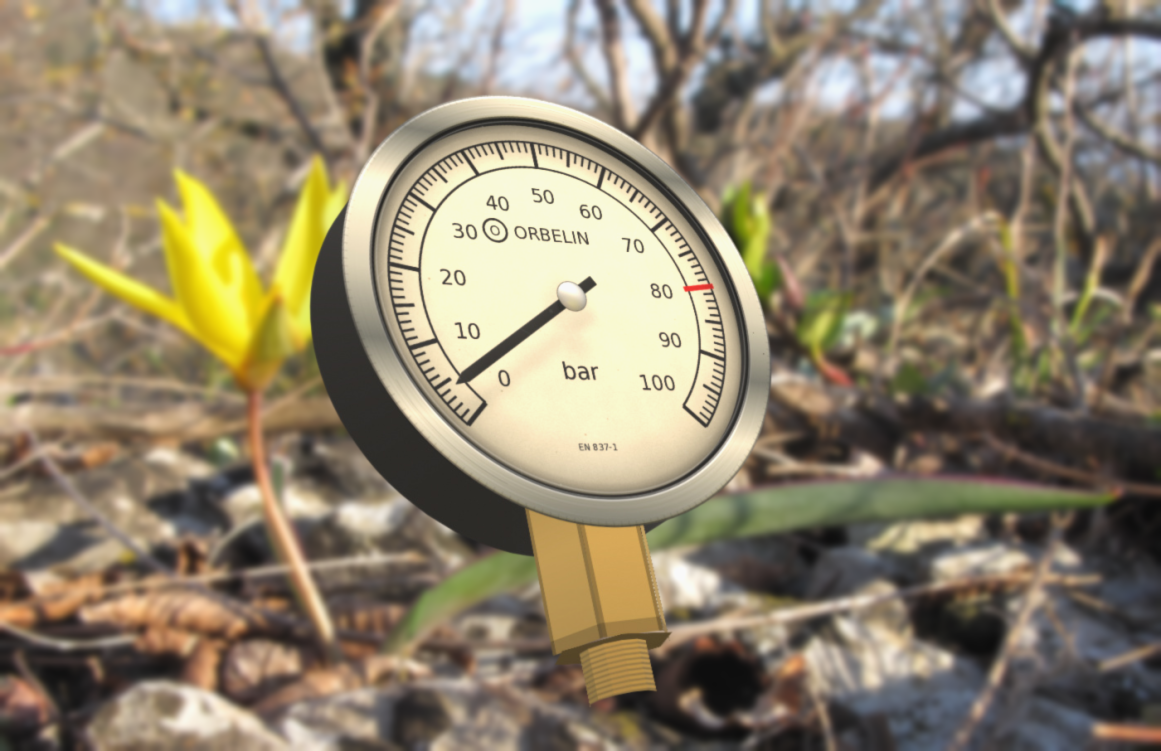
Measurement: 4bar
